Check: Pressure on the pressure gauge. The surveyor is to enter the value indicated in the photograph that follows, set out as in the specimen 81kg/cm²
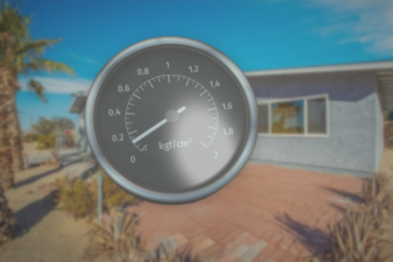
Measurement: 0.1kg/cm²
